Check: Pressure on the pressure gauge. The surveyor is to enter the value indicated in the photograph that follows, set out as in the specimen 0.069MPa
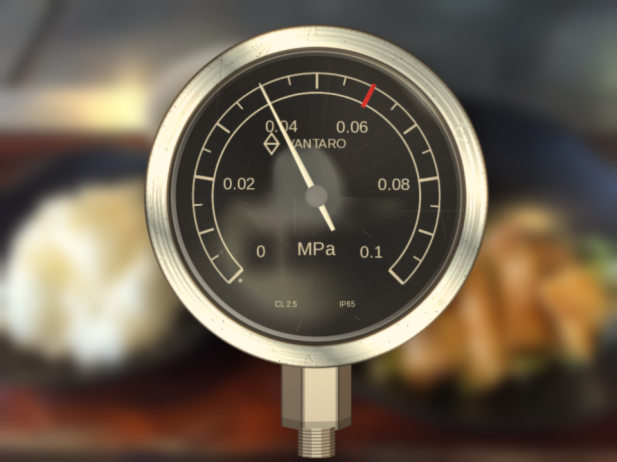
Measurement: 0.04MPa
